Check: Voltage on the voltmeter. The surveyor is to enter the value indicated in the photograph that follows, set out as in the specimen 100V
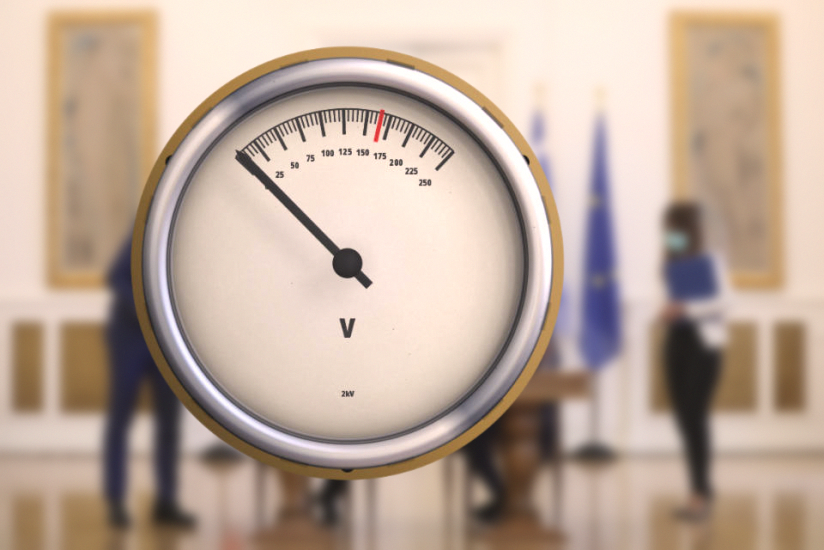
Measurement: 5V
